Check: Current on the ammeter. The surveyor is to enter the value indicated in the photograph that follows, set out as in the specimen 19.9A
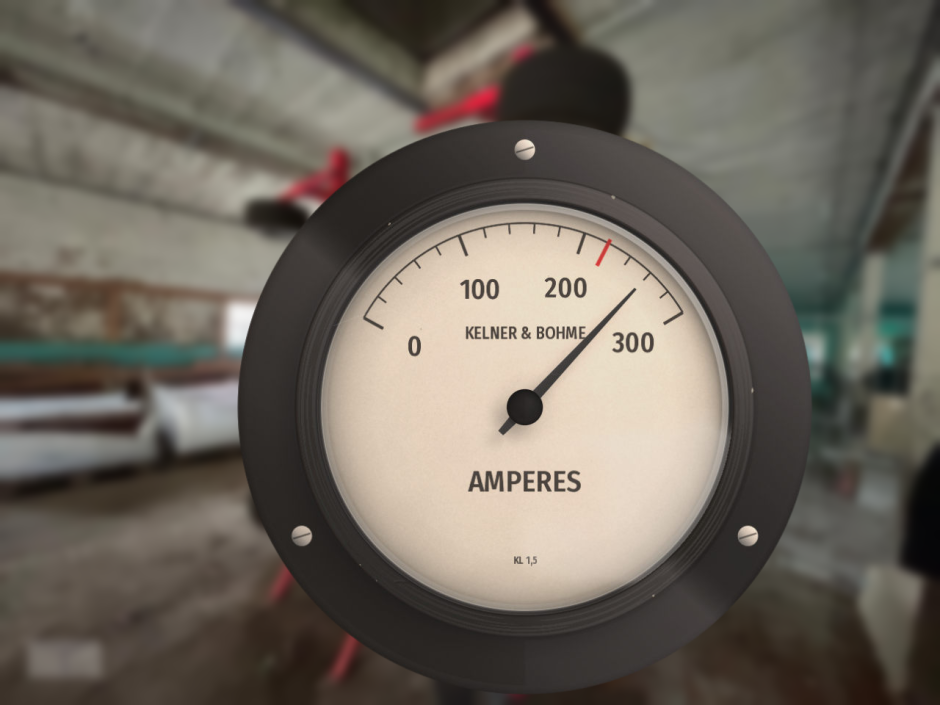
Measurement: 260A
